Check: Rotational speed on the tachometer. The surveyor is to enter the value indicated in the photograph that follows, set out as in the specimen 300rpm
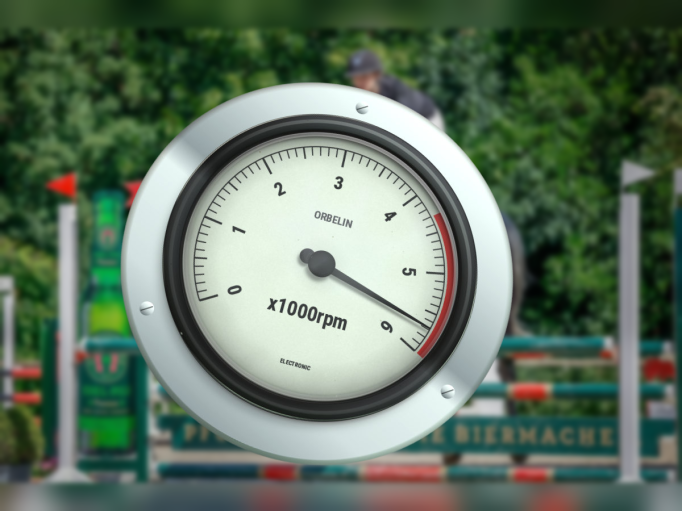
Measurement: 5700rpm
